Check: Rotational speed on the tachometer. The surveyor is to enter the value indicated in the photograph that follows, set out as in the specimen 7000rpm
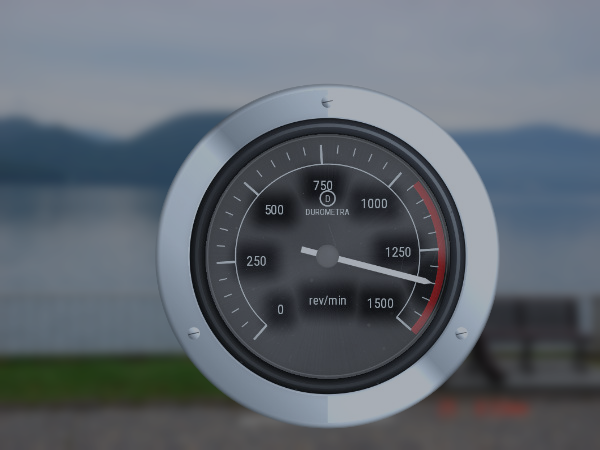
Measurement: 1350rpm
